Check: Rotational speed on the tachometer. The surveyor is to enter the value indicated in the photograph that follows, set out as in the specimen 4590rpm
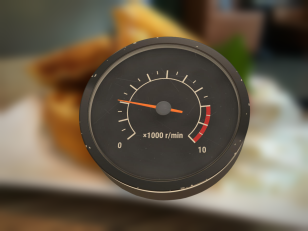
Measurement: 2000rpm
